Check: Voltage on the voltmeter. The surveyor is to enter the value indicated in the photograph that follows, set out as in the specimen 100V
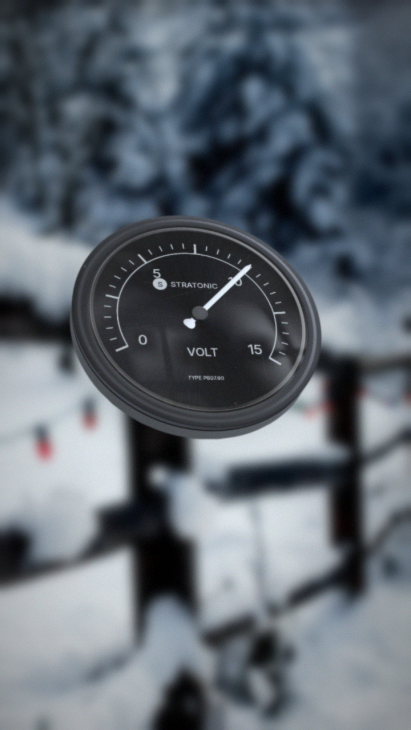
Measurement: 10V
